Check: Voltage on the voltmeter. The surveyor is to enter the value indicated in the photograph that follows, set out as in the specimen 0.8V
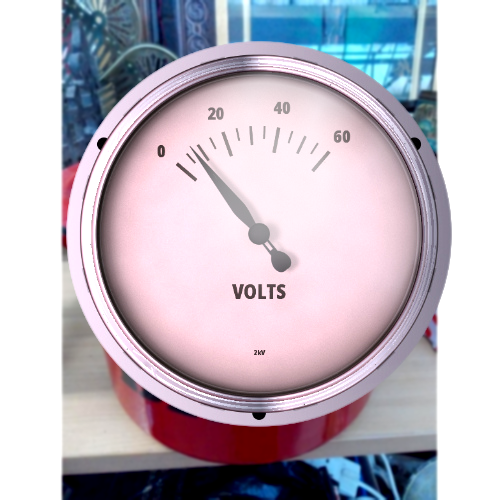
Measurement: 7.5V
